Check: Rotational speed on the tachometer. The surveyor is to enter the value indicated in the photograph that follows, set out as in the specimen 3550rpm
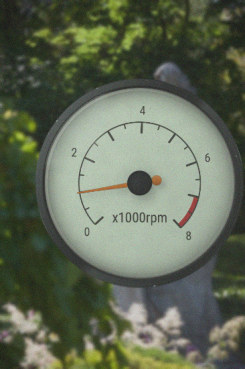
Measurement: 1000rpm
